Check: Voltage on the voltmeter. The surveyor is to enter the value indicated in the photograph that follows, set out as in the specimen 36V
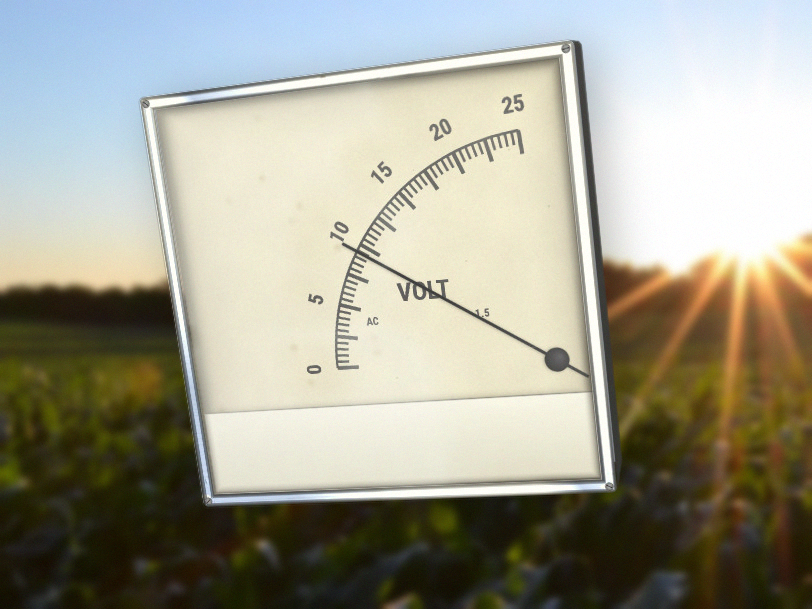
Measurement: 9.5V
